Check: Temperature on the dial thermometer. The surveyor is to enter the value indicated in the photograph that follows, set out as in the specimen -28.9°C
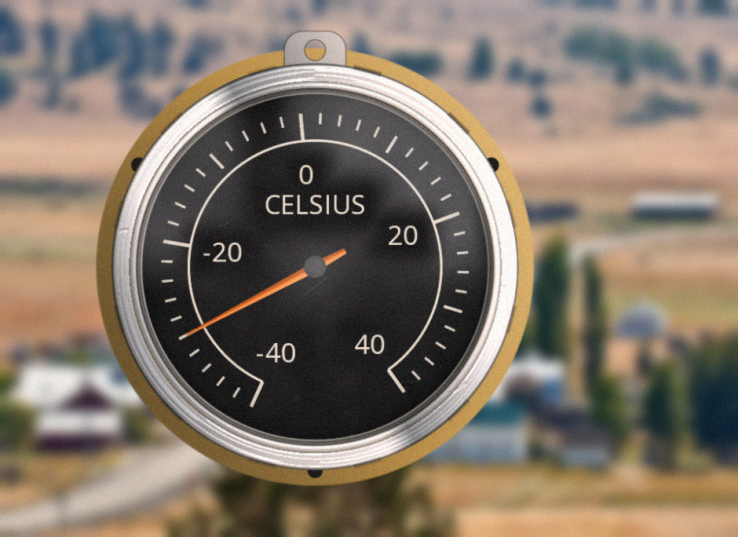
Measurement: -30°C
